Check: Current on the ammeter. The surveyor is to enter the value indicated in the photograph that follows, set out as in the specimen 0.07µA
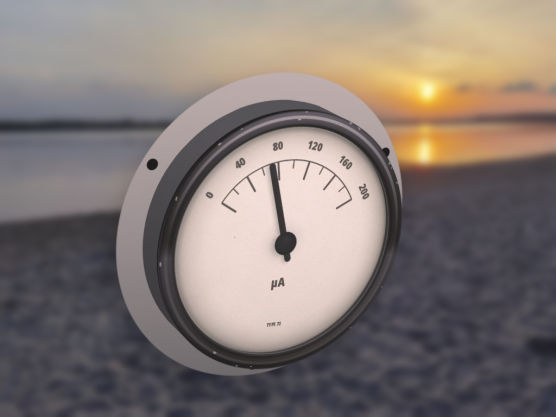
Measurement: 70µA
